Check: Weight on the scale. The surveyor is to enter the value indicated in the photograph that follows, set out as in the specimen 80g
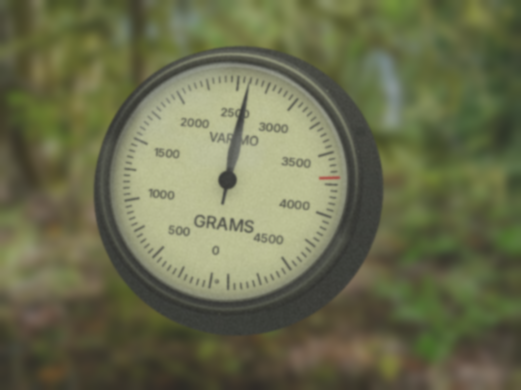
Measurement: 2600g
